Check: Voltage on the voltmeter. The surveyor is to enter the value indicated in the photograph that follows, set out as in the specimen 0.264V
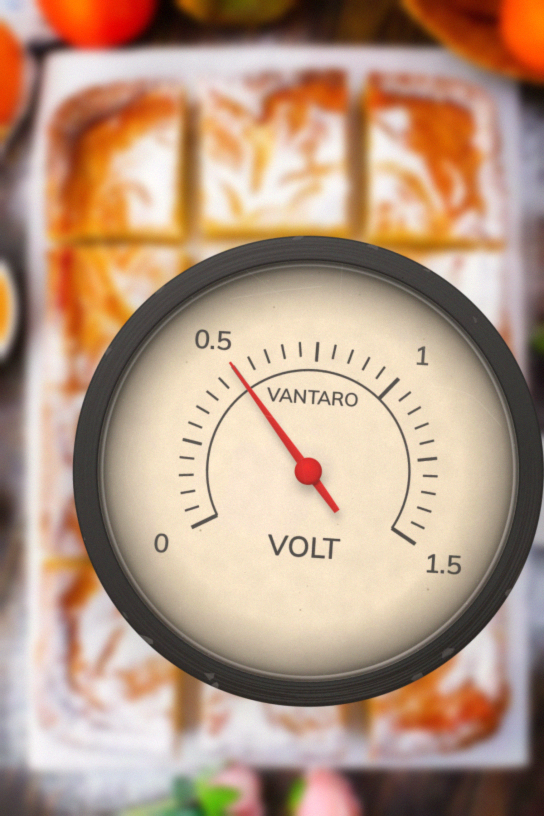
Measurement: 0.5V
